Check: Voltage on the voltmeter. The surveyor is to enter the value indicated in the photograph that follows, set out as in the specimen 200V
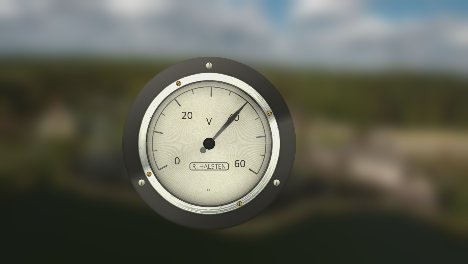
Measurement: 40V
